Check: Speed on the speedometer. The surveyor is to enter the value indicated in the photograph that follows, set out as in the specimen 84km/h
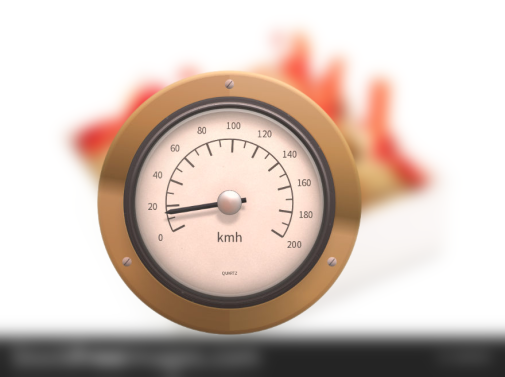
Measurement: 15km/h
